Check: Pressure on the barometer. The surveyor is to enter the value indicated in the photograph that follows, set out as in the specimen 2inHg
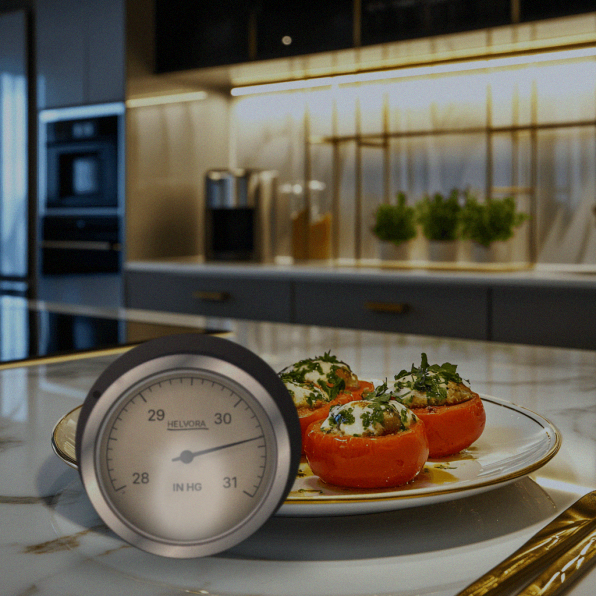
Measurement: 30.4inHg
